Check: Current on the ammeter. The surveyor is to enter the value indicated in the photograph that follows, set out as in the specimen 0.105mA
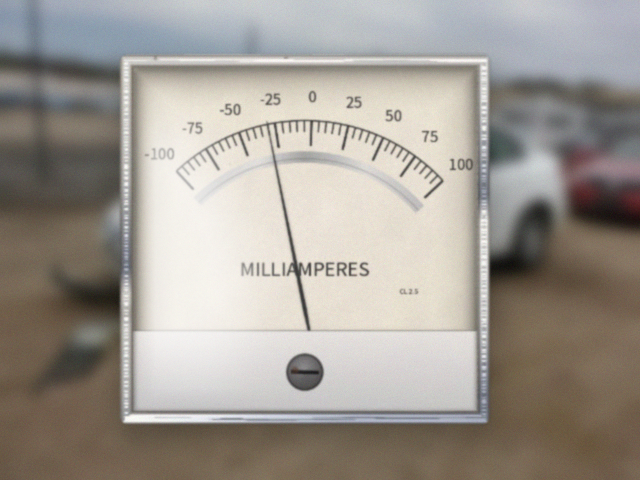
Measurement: -30mA
